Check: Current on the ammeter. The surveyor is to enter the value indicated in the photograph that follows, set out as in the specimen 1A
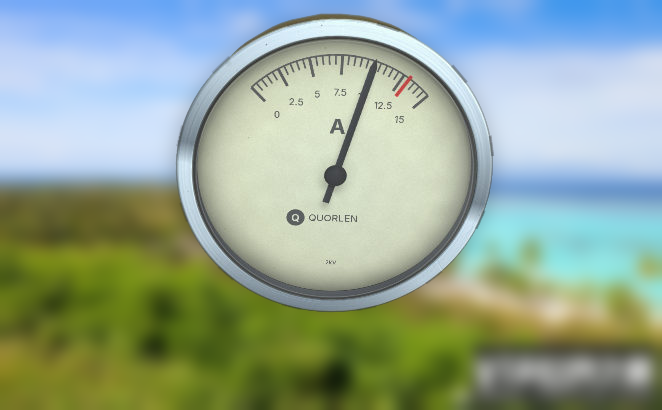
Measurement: 10A
